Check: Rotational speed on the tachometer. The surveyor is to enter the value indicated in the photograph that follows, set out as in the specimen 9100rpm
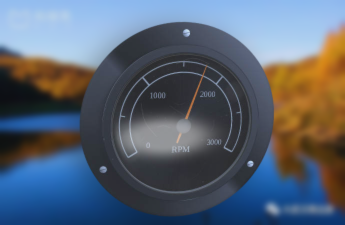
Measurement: 1750rpm
